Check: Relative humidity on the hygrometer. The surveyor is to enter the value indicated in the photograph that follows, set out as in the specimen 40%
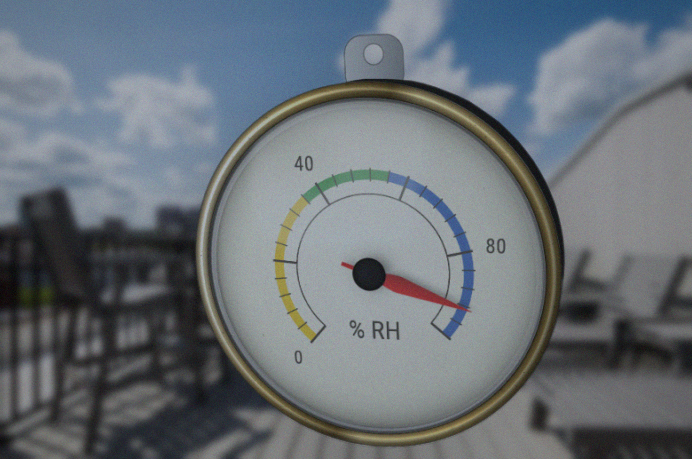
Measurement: 92%
